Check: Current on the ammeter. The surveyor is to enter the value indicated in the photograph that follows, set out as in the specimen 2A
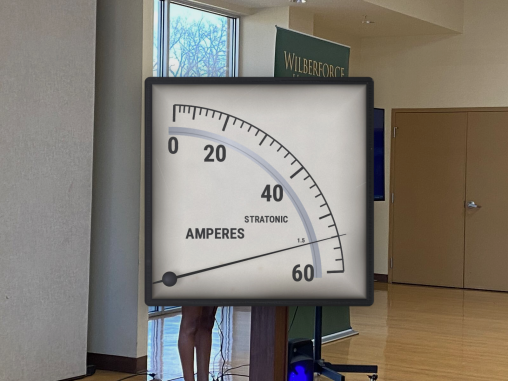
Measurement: 54A
